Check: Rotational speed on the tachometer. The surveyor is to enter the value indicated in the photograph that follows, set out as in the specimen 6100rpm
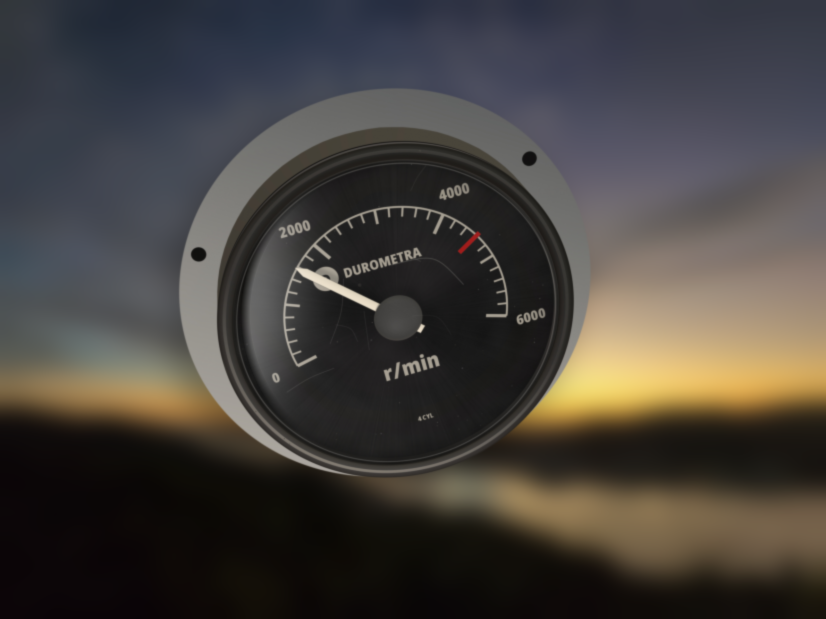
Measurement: 1600rpm
